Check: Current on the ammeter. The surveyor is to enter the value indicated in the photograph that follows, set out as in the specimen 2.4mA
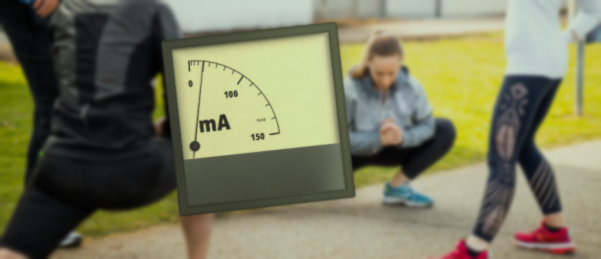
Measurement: 50mA
